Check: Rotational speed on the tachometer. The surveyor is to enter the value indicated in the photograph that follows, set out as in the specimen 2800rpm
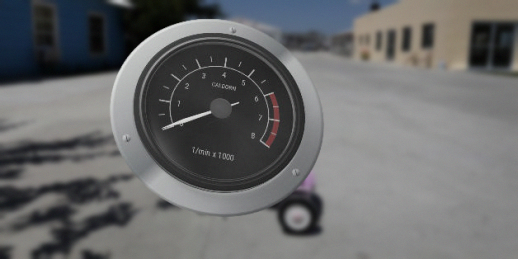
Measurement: 0rpm
